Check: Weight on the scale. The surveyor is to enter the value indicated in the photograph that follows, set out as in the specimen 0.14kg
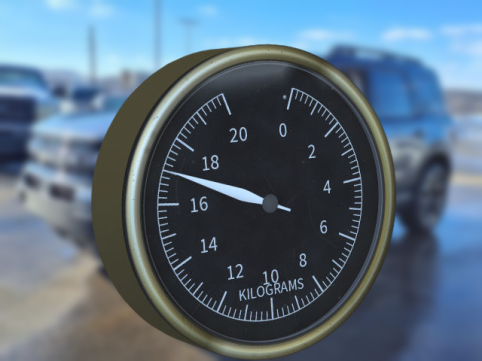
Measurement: 17kg
